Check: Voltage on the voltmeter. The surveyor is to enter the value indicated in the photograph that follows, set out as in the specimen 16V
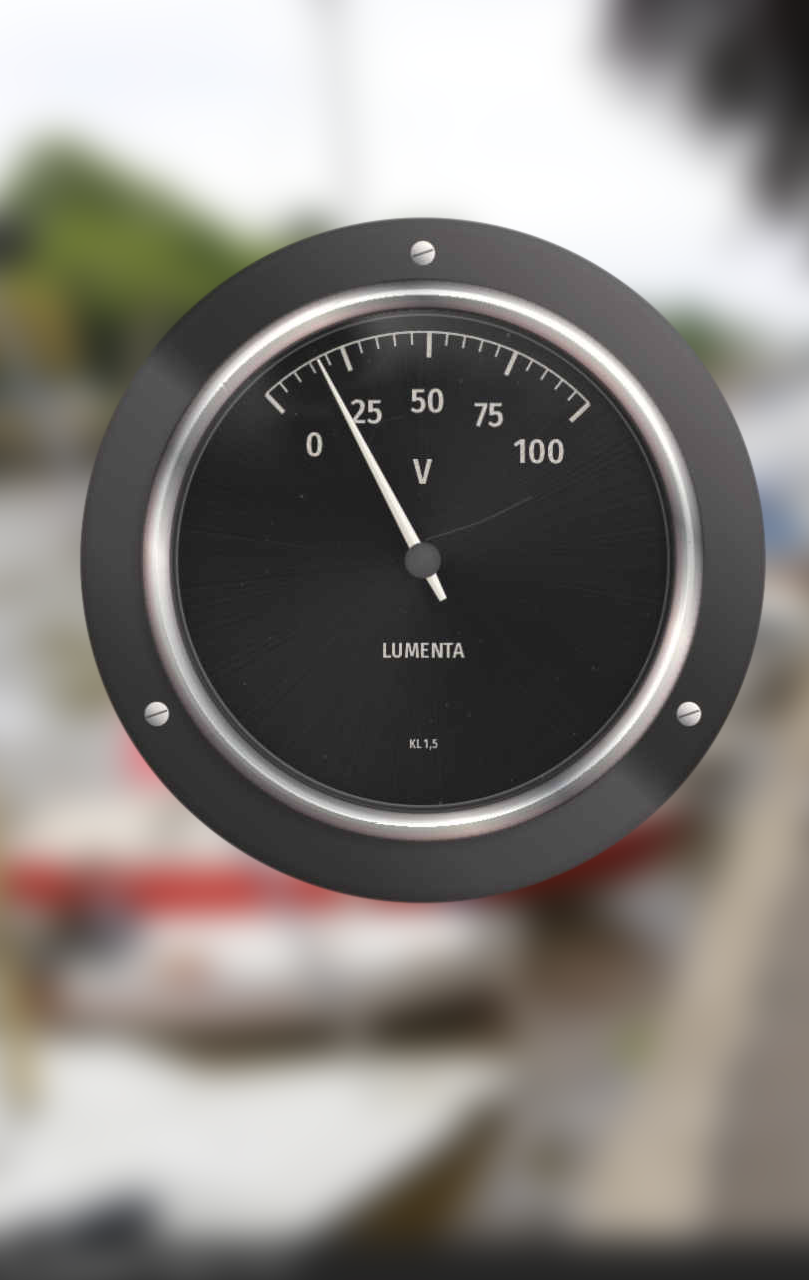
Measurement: 17.5V
